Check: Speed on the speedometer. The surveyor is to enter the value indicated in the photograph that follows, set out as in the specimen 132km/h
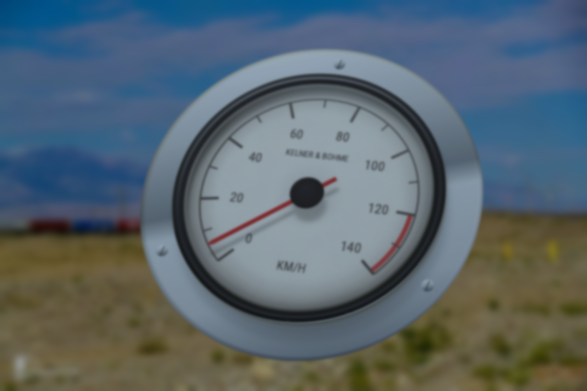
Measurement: 5km/h
